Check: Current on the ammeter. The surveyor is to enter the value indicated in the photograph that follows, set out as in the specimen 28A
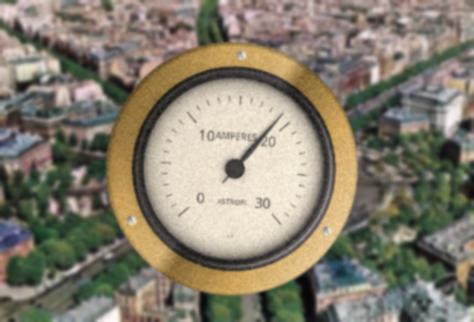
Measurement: 19A
